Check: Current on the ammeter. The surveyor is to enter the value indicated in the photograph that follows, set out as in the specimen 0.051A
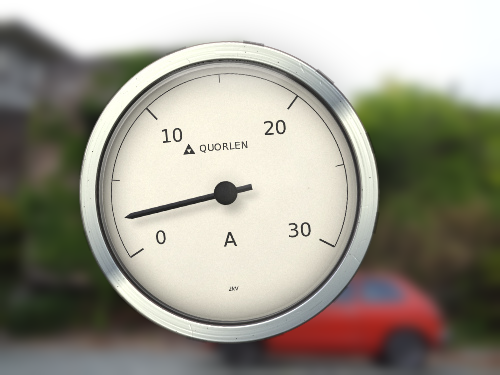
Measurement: 2.5A
